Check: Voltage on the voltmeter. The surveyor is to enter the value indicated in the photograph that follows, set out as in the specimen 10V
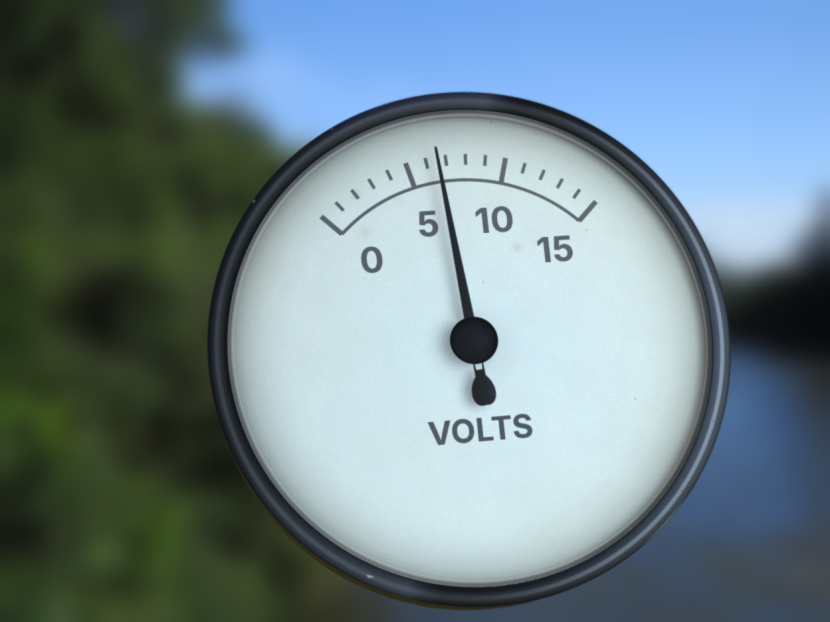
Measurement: 6.5V
